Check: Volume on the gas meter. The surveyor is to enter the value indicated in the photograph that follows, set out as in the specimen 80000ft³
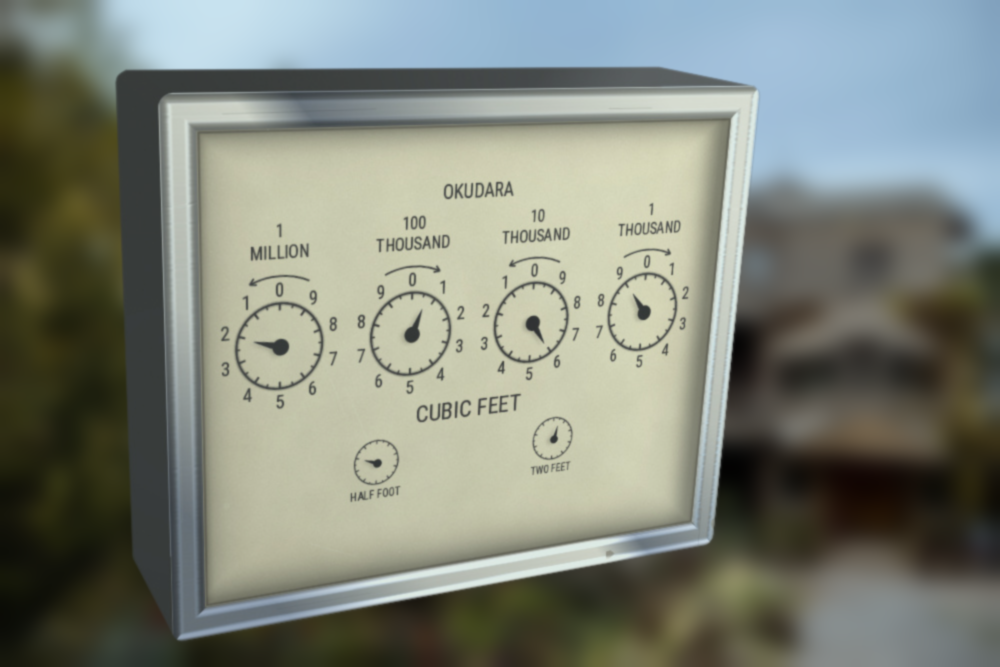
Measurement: 205900ft³
